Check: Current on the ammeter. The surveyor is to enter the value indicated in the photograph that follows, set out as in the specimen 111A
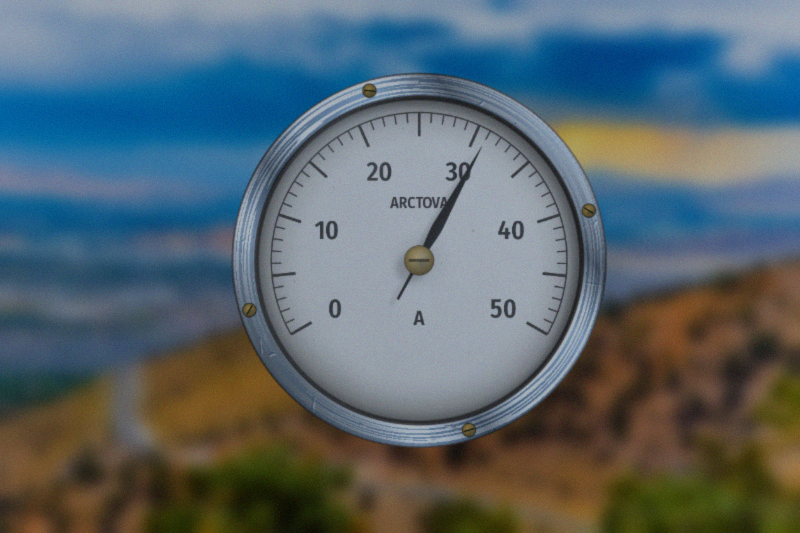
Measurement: 31A
